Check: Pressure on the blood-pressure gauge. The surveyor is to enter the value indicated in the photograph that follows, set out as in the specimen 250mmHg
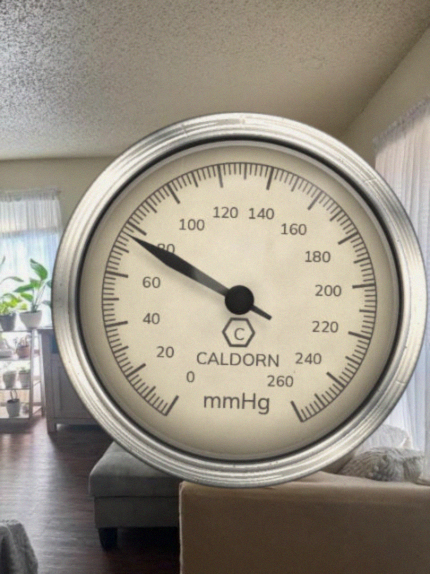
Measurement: 76mmHg
